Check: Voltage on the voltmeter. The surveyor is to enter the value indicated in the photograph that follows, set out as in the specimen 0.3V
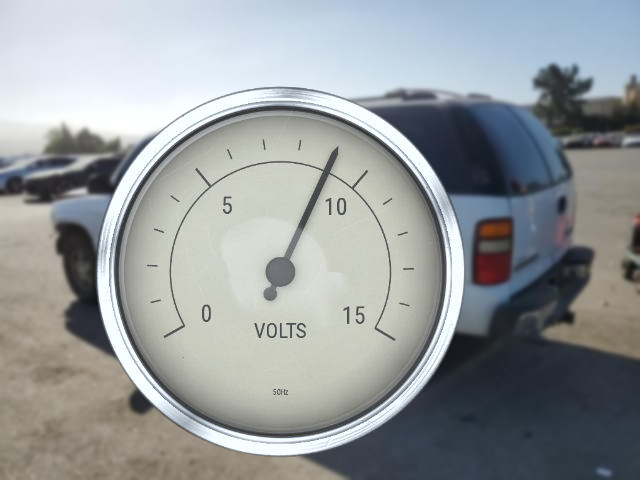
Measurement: 9V
